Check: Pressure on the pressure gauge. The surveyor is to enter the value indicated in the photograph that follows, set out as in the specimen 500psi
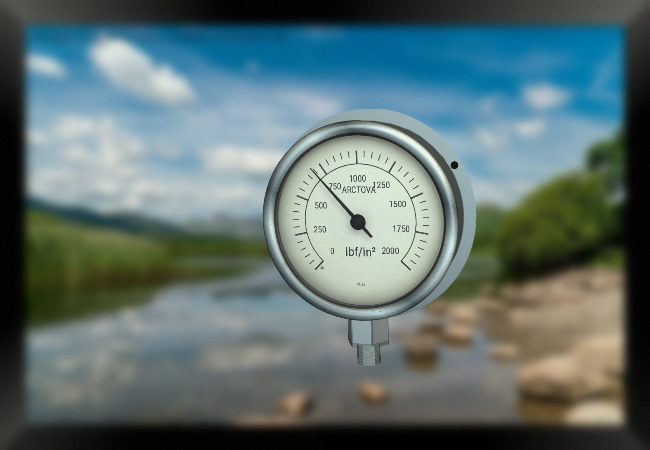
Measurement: 700psi
